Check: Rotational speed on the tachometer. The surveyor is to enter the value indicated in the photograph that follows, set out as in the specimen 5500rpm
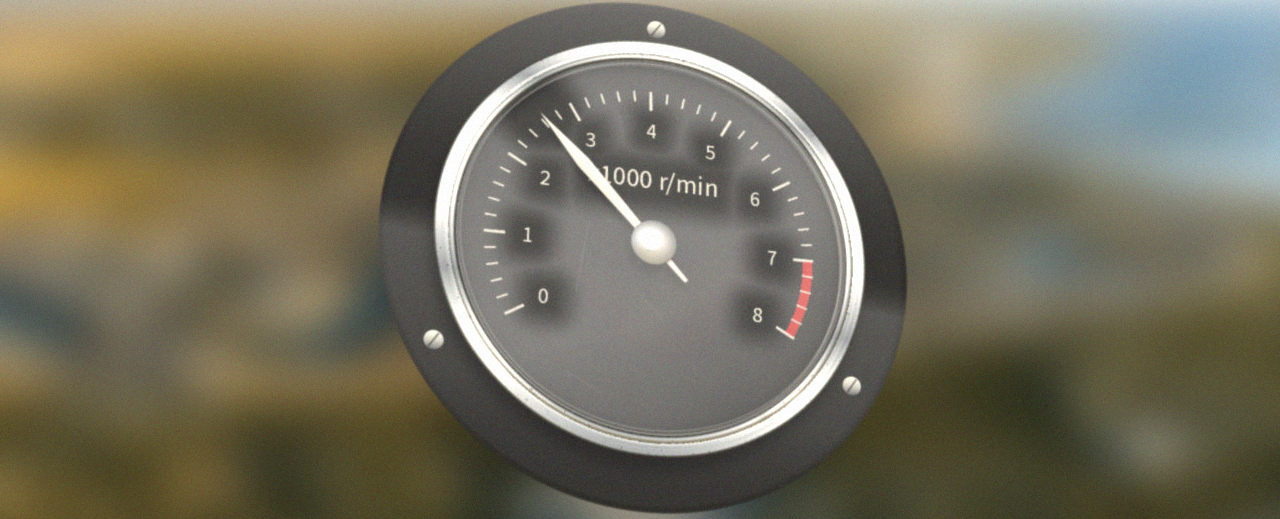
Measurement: 2600rpm
